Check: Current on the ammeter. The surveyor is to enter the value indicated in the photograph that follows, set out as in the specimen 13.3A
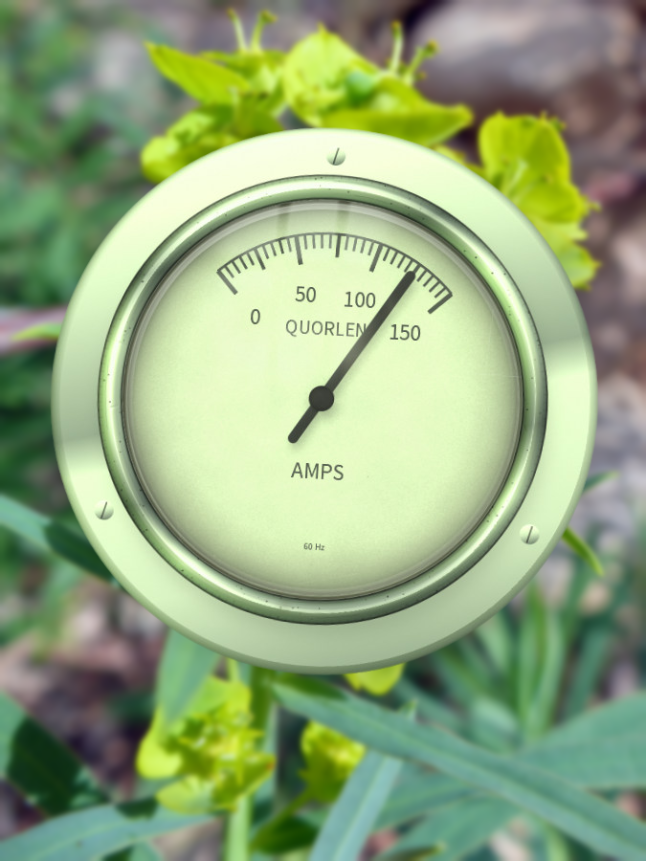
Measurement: 125A
